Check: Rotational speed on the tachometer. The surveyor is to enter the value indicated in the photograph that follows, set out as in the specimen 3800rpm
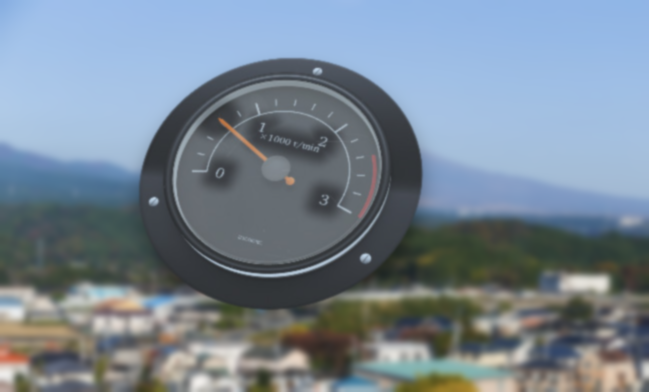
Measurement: 600rpm
